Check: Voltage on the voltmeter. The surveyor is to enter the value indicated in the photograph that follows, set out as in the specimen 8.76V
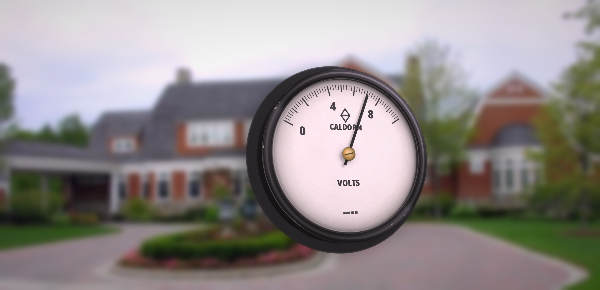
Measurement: 7V
